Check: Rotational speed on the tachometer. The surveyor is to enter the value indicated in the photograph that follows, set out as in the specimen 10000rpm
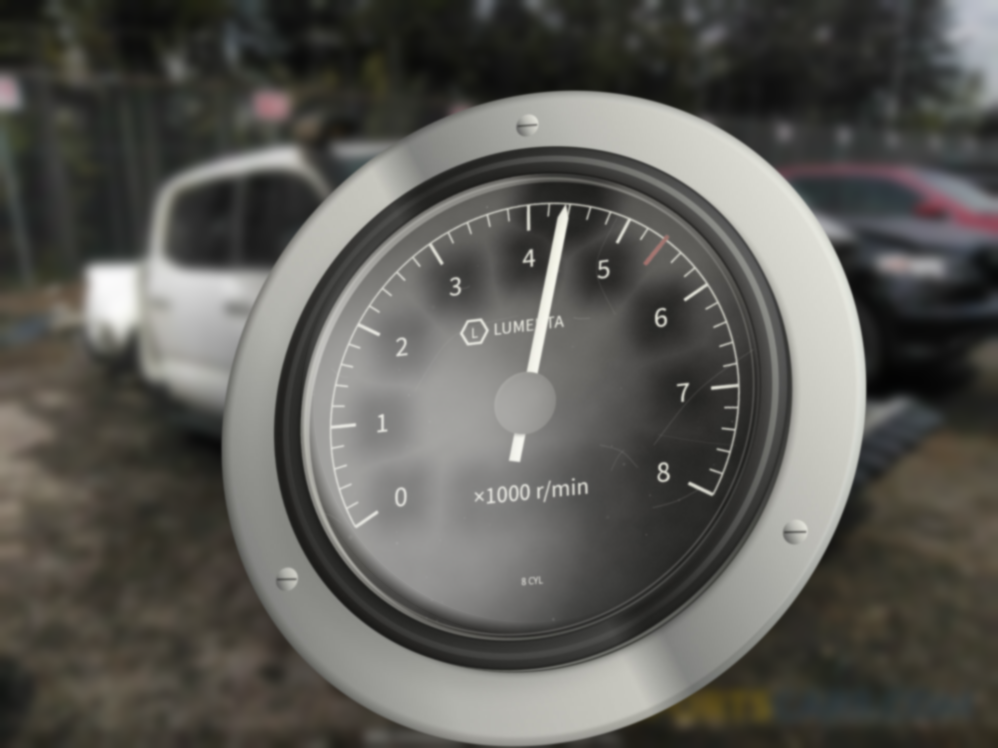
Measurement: 4400rpm
